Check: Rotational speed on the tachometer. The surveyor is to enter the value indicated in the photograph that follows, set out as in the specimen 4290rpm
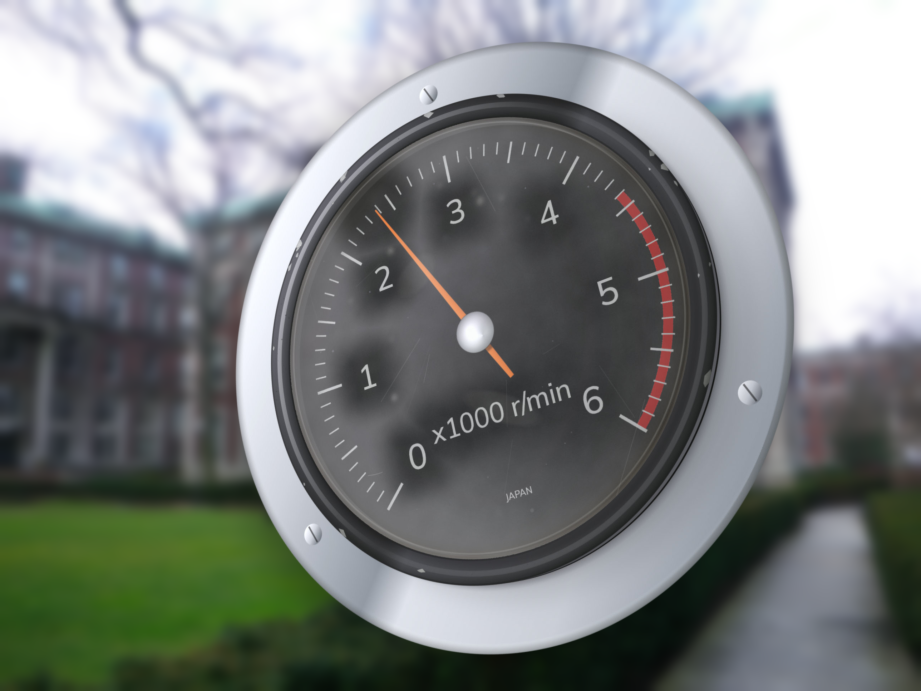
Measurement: 2400rpm
